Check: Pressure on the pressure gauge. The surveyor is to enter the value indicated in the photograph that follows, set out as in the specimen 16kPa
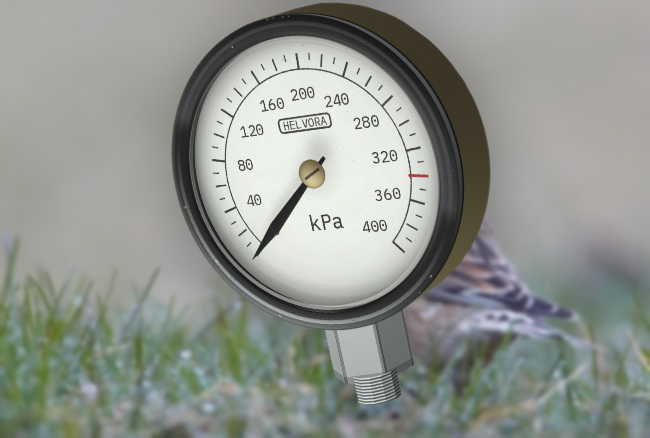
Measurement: 0kPa
